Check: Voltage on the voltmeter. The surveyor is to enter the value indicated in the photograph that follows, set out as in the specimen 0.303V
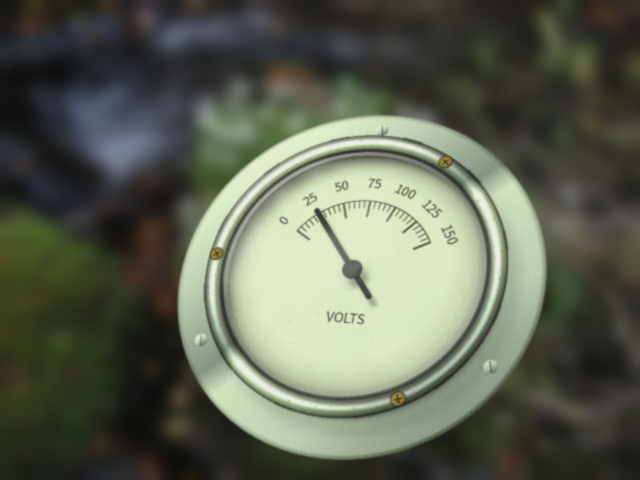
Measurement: 25V
